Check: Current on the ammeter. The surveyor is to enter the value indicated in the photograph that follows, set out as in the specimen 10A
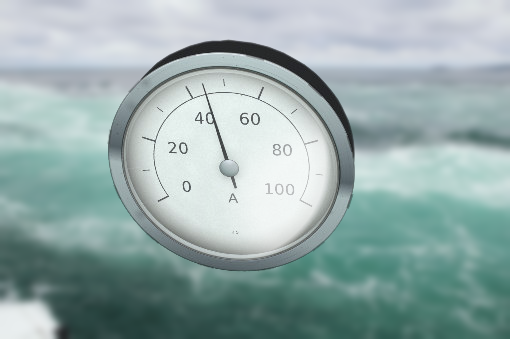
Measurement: 45A
